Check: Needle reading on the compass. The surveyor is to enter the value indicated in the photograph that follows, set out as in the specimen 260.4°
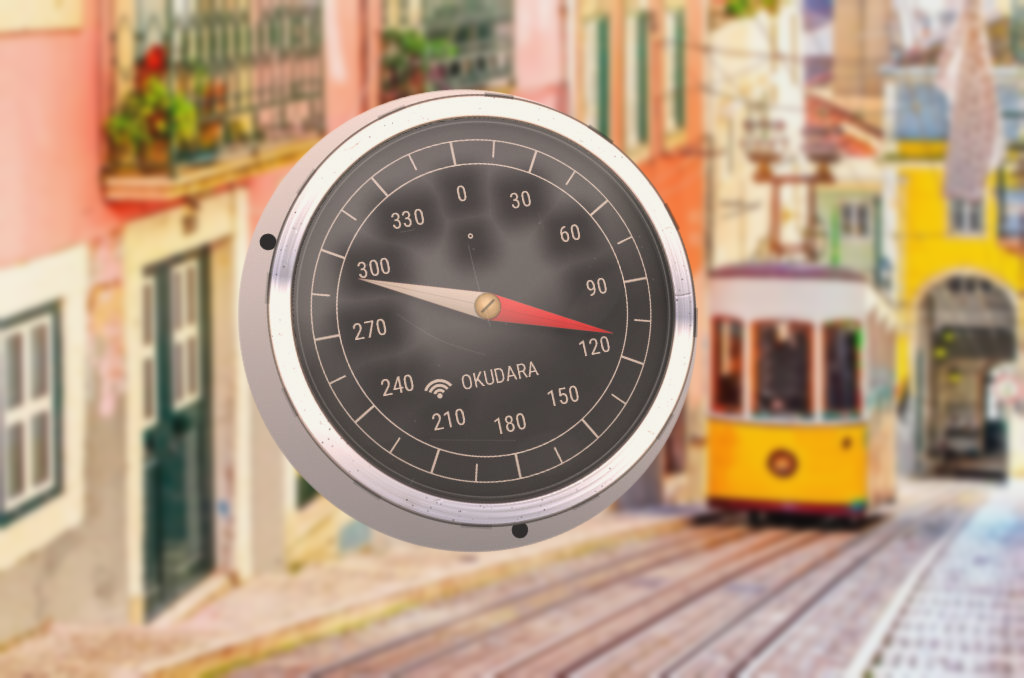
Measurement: 112.5°
